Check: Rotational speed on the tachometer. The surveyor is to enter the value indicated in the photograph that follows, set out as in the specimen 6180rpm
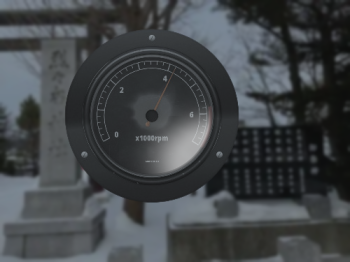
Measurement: 4200rpm
